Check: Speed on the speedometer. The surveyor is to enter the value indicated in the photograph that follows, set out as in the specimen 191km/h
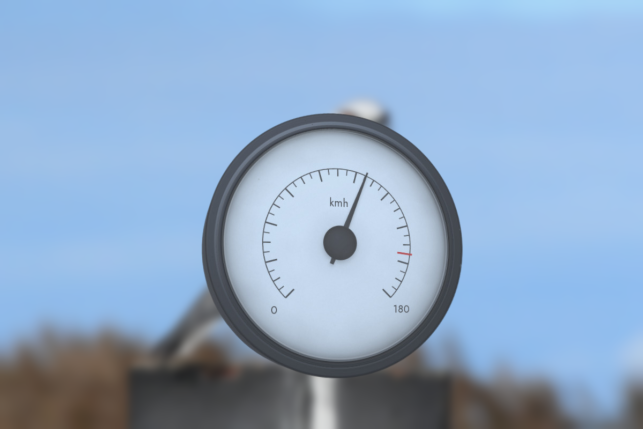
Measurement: 105km/h
